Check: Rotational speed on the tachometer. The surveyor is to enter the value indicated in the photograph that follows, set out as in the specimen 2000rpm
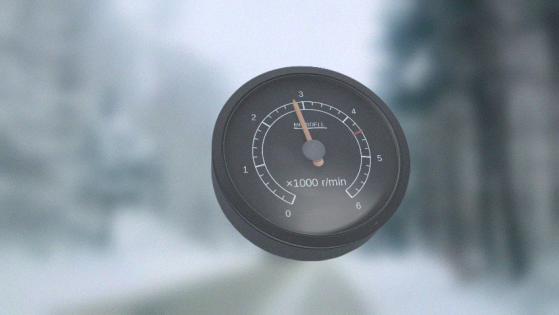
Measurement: 2800rpm
